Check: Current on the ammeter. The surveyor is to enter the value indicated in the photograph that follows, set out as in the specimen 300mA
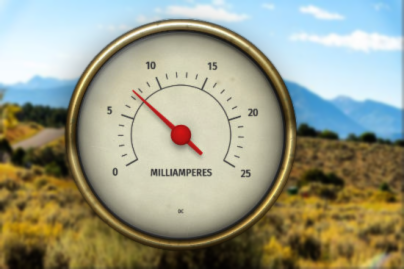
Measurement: 7.5mA
